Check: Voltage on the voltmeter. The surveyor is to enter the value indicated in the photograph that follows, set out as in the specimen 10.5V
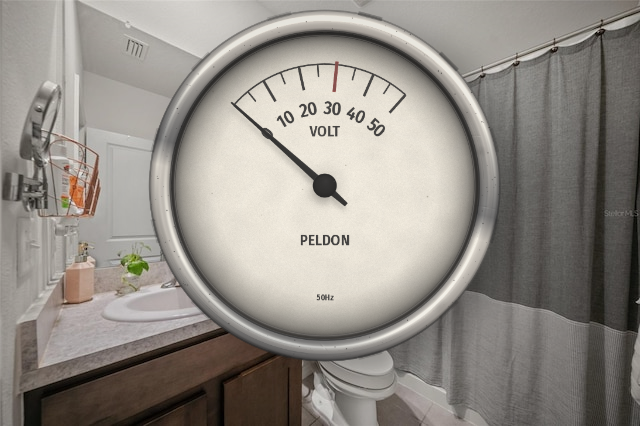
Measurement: 0V
